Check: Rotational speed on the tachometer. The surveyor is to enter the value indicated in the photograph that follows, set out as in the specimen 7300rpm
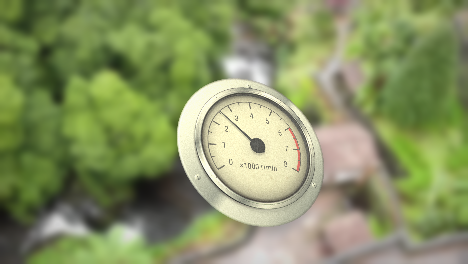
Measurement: 2500rpm
